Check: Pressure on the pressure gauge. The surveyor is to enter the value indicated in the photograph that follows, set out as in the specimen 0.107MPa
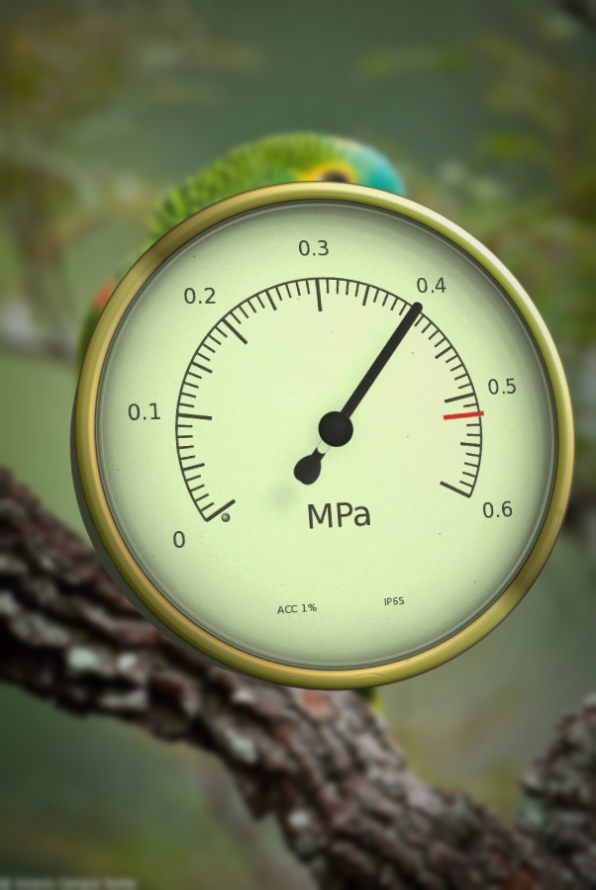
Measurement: 0.4MPa
